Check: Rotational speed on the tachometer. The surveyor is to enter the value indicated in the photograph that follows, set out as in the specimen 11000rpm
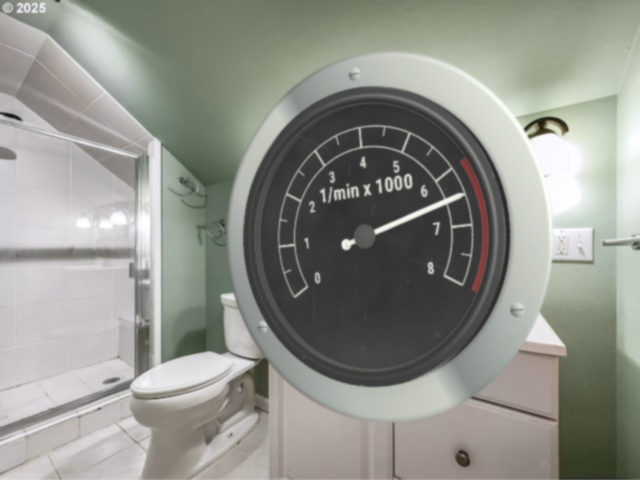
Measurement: 6500rpm
